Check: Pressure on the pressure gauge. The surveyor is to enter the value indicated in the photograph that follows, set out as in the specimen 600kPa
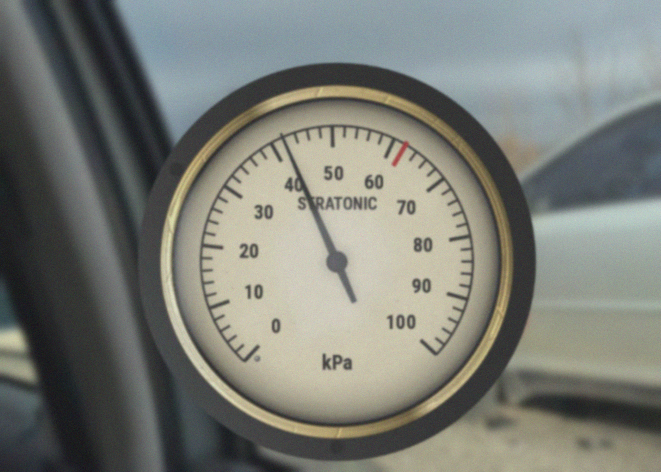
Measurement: 42kPa
